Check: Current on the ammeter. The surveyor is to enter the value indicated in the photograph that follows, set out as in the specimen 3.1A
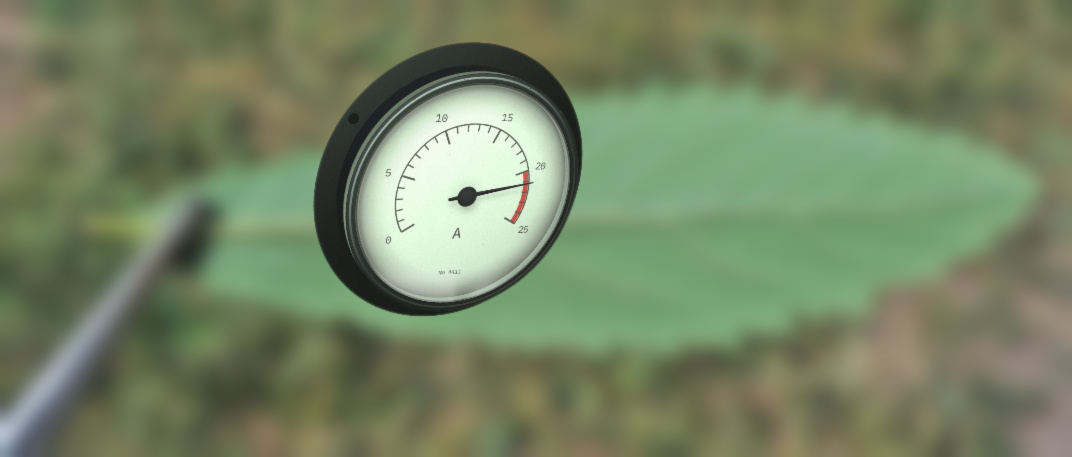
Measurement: 21A
